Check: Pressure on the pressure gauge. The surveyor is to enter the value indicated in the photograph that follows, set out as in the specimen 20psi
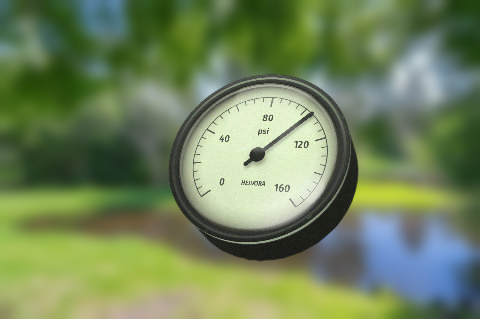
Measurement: 105psi
